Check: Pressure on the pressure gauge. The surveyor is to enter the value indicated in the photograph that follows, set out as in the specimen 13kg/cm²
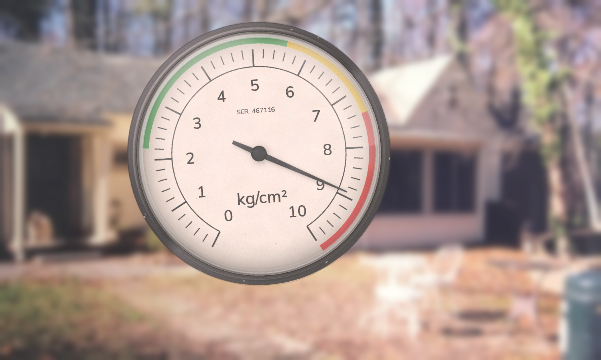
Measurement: 8.9kg/cm²
